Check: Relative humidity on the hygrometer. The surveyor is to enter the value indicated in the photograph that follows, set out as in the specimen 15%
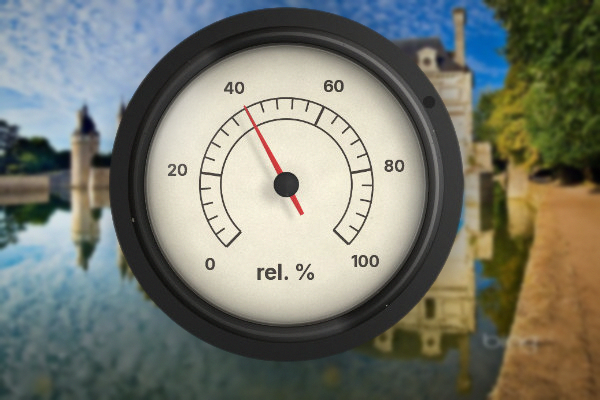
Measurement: 40%
